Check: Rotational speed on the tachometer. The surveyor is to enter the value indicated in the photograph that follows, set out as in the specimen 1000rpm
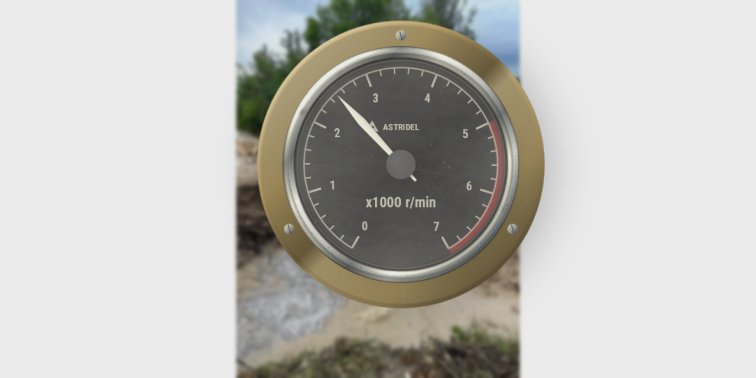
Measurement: 2500rpm
